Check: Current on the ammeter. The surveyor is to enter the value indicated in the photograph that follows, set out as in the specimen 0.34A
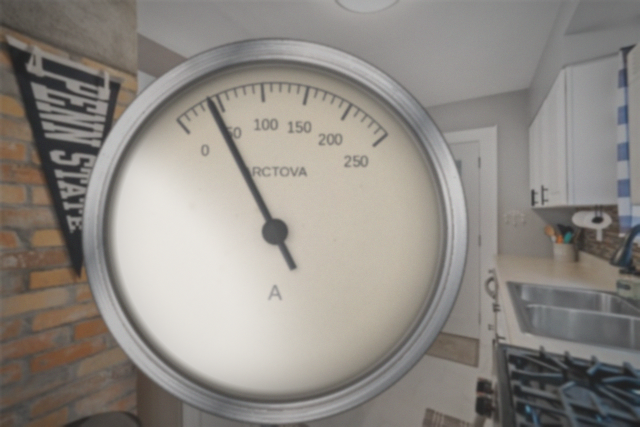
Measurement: 40A
